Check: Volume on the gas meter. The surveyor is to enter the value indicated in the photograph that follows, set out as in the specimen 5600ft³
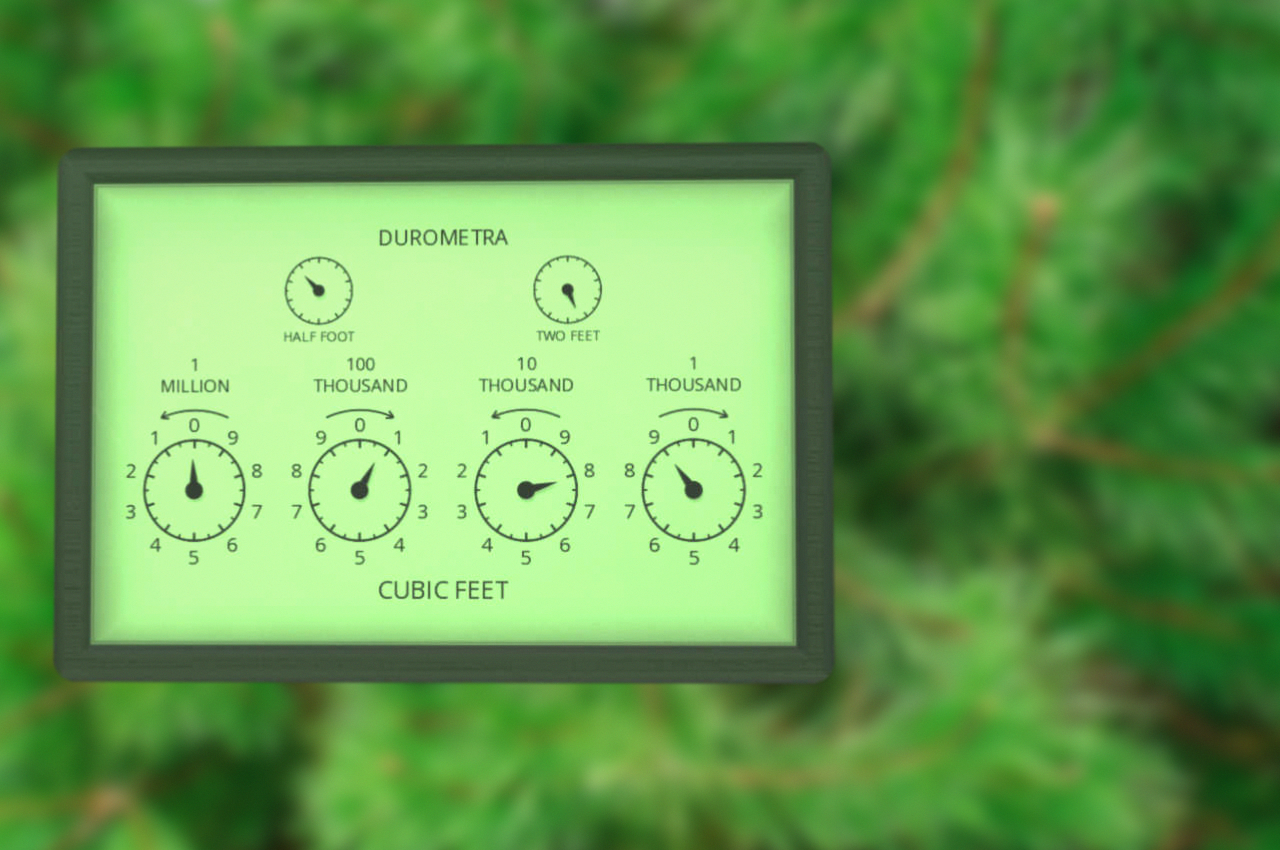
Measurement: 7900ft³
